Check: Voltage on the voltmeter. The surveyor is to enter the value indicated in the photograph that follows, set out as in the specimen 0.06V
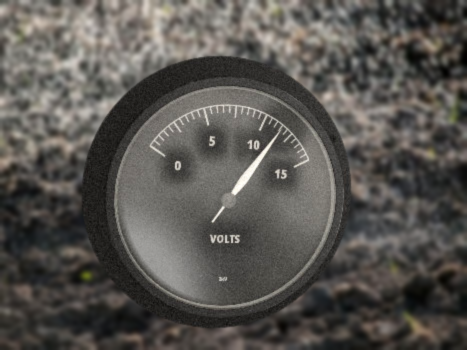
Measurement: 11.5V
